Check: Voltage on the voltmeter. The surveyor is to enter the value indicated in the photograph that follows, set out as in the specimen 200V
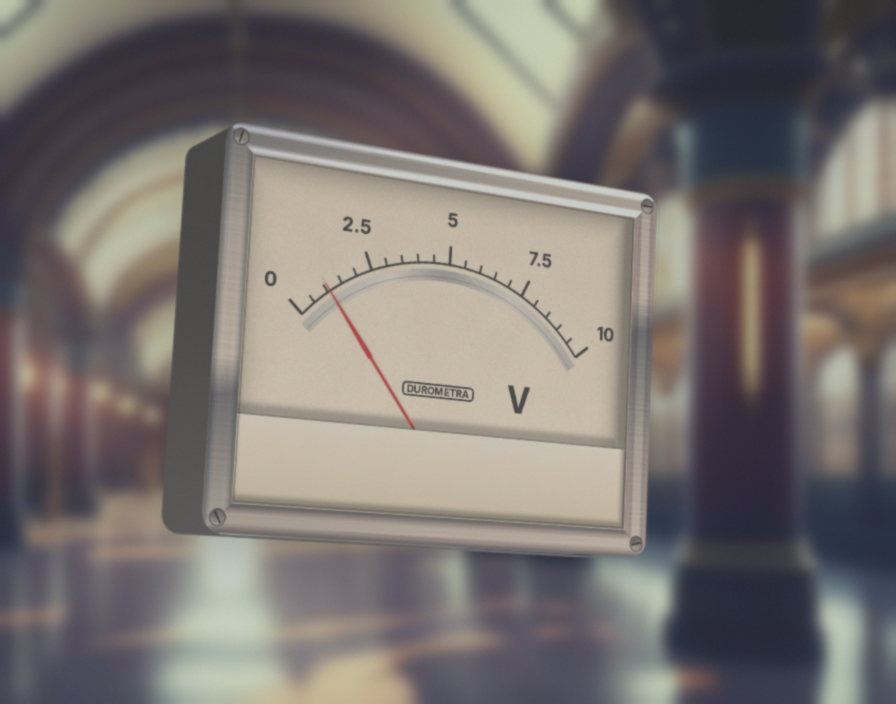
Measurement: 1V
